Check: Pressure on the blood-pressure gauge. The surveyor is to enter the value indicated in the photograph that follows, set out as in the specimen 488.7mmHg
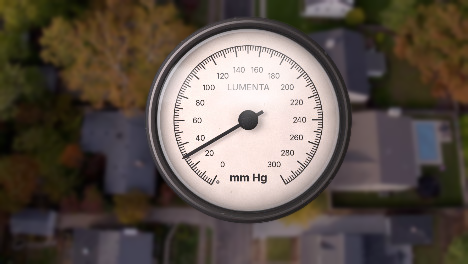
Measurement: 30mmHg
